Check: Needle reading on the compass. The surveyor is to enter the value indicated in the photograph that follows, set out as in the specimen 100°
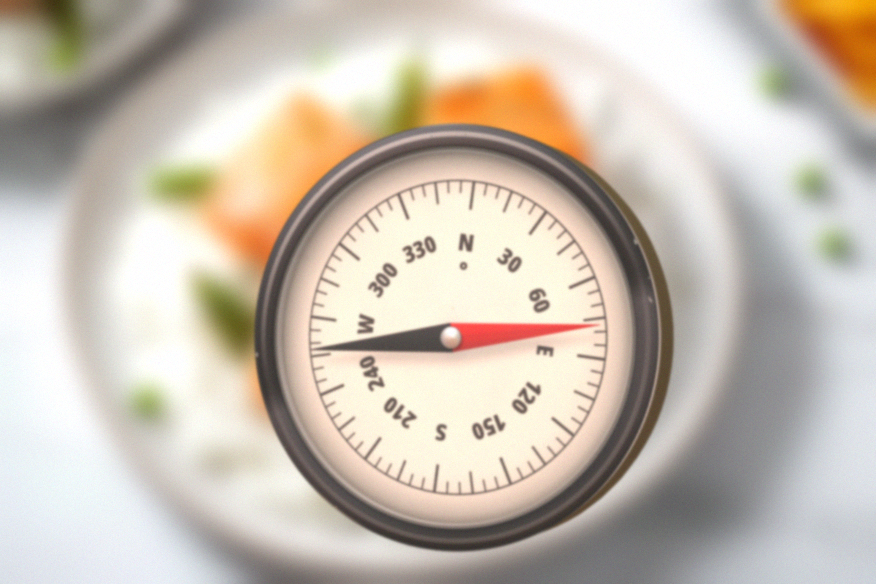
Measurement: 77.5°
